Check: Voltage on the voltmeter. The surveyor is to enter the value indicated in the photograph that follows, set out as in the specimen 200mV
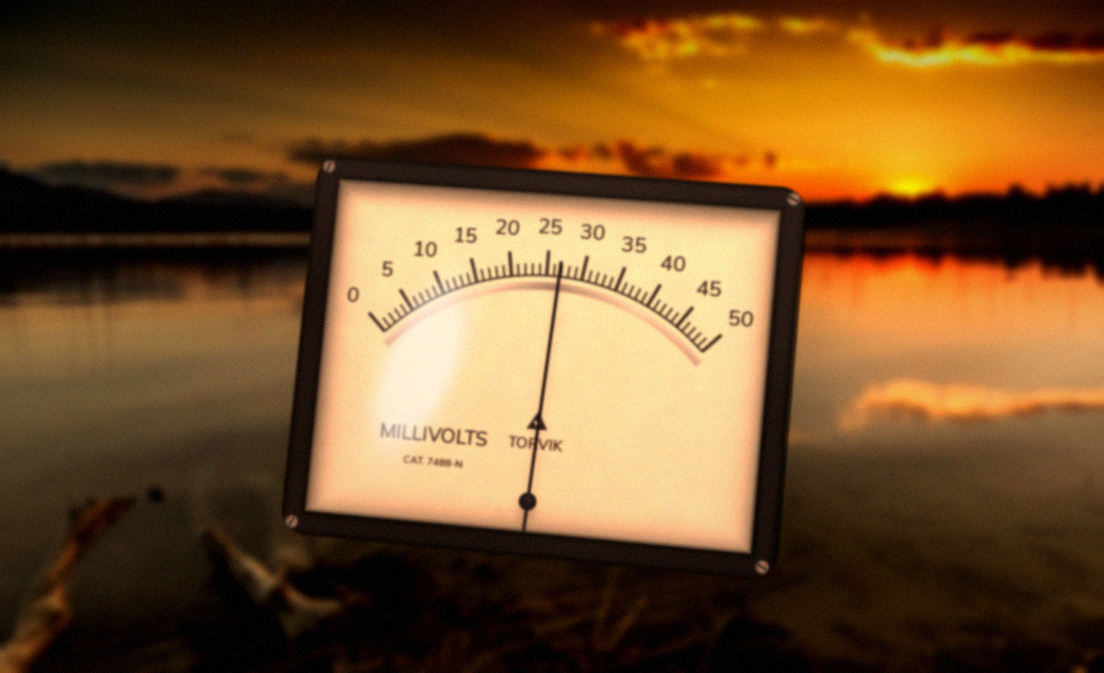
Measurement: 27mV
